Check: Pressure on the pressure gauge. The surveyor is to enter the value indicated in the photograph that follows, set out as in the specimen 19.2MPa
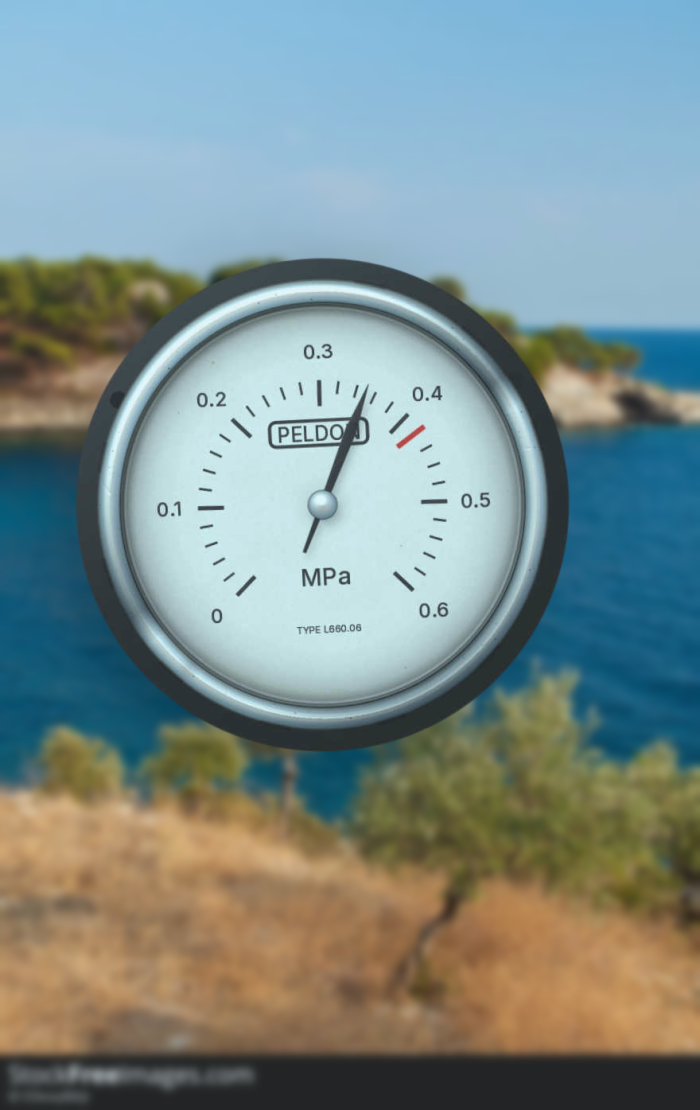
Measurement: 0.35MPa
